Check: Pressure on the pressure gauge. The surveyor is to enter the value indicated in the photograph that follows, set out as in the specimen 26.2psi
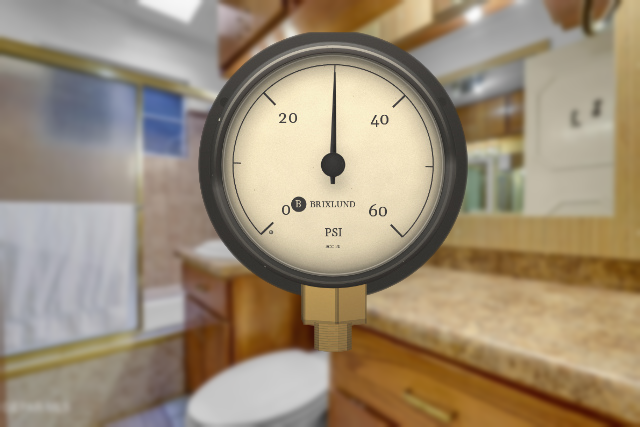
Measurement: 30psi
